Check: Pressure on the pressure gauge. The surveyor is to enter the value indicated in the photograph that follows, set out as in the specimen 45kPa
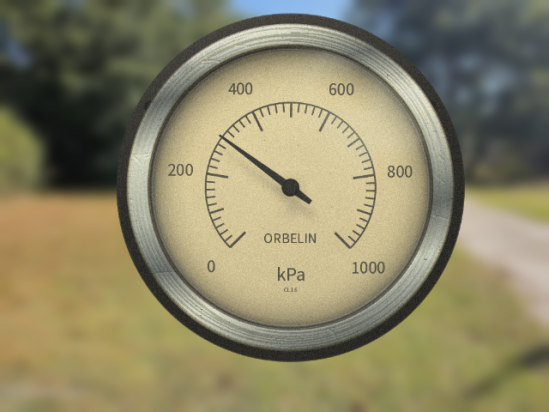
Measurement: 300kPa
